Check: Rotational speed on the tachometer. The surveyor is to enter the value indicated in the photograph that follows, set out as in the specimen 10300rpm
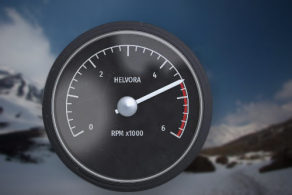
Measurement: 4600rpm
